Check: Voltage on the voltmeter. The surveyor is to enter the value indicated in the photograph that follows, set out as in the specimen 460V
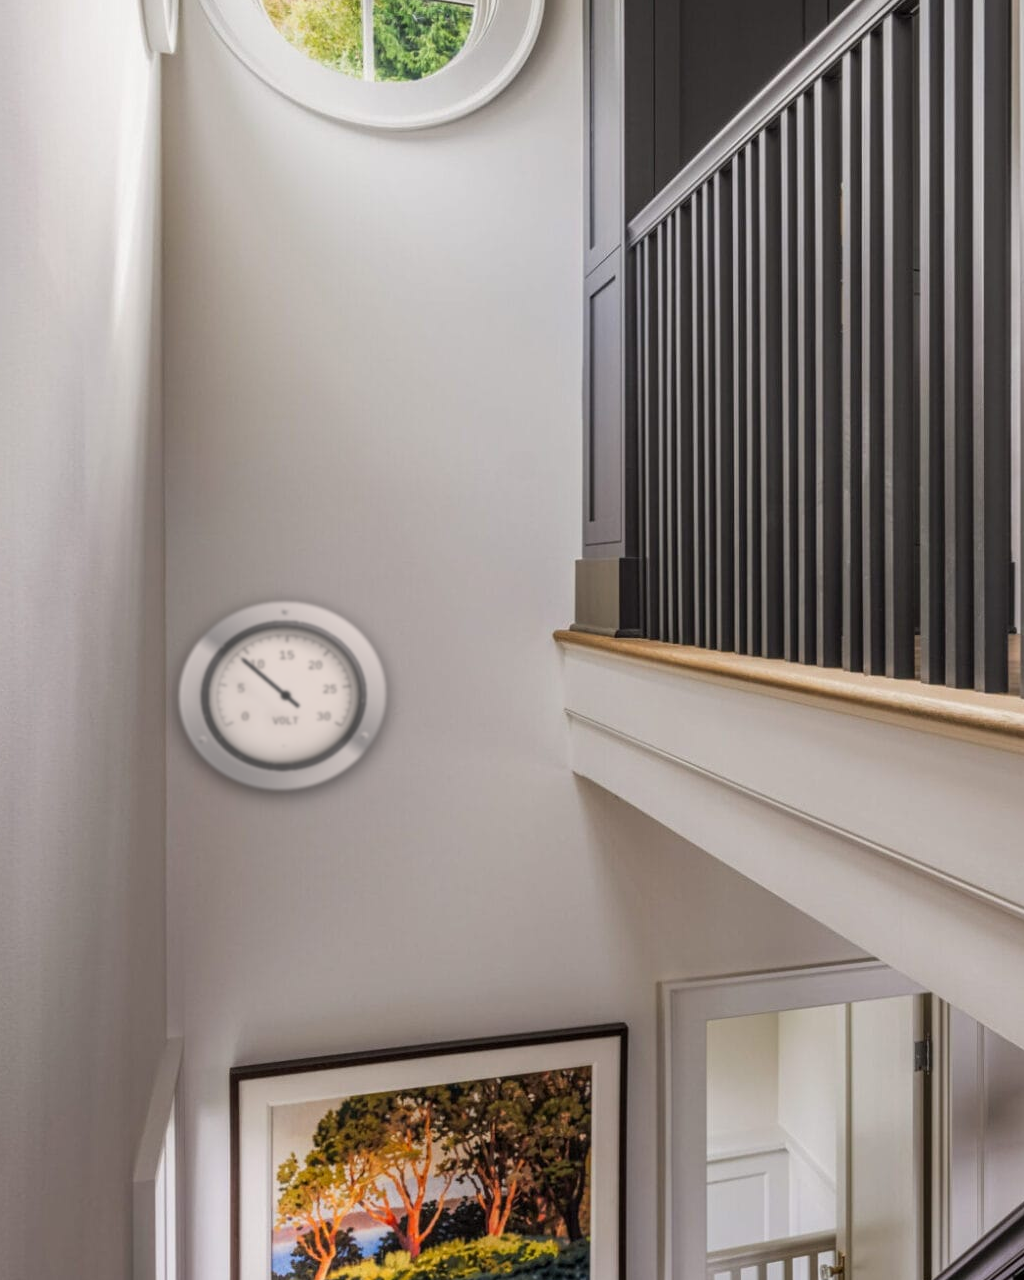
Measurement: 9V
